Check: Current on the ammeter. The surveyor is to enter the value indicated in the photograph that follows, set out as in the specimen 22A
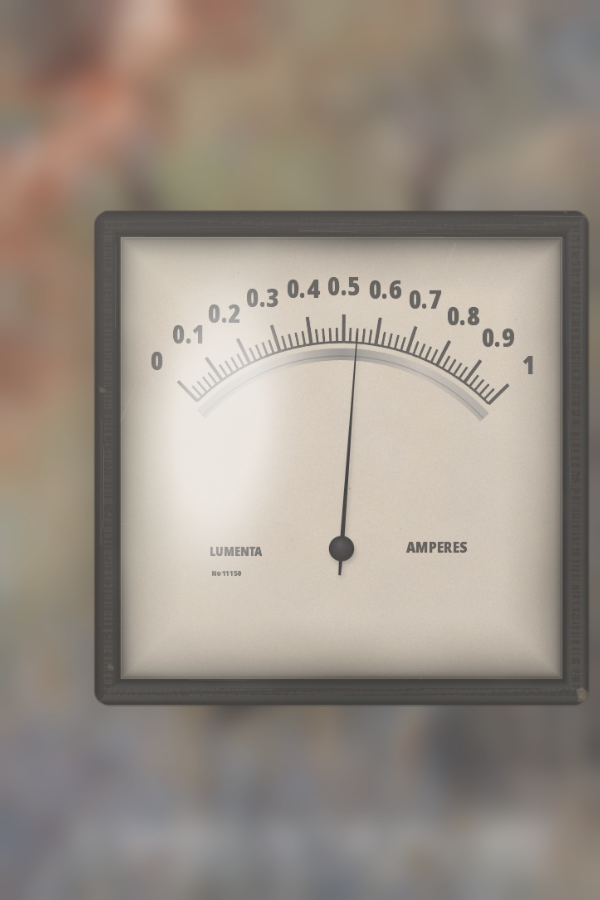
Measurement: 0.54A
